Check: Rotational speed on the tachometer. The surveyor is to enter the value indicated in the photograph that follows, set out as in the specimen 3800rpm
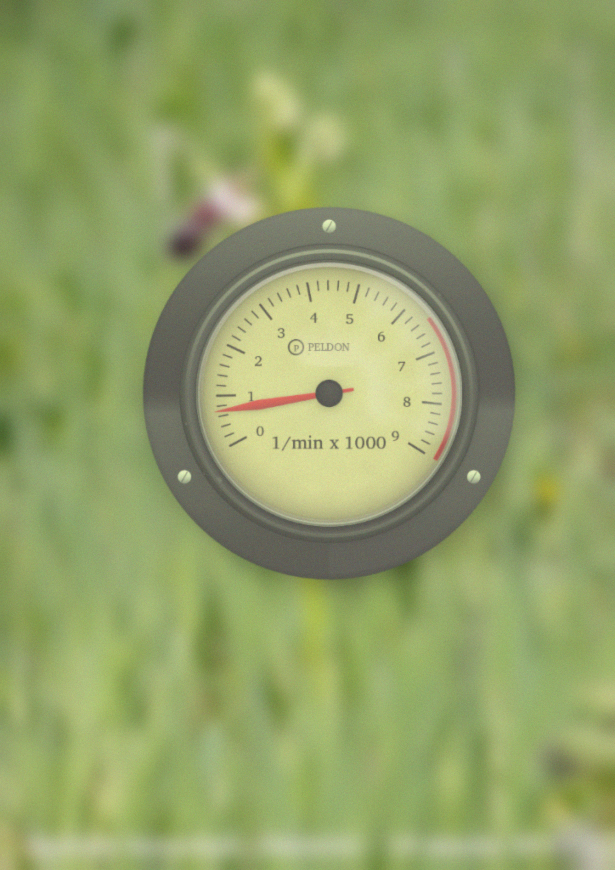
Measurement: 700rpm
